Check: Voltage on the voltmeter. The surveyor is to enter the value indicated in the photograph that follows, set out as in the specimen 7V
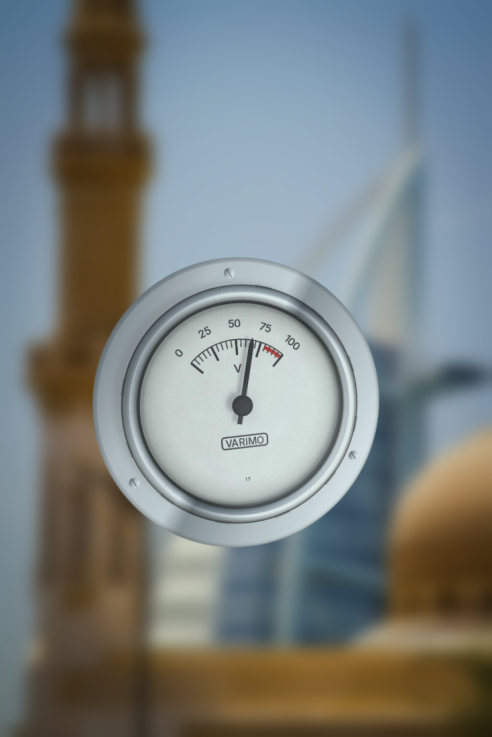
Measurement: 65V
